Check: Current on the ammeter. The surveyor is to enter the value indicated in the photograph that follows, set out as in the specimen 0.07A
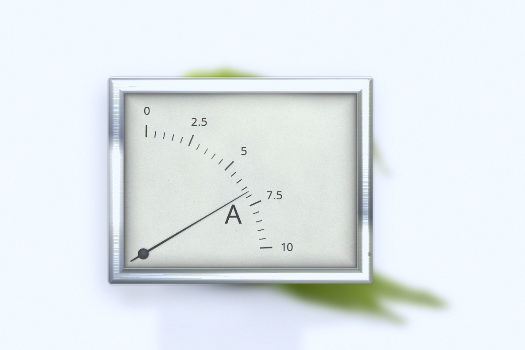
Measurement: 6.75A
